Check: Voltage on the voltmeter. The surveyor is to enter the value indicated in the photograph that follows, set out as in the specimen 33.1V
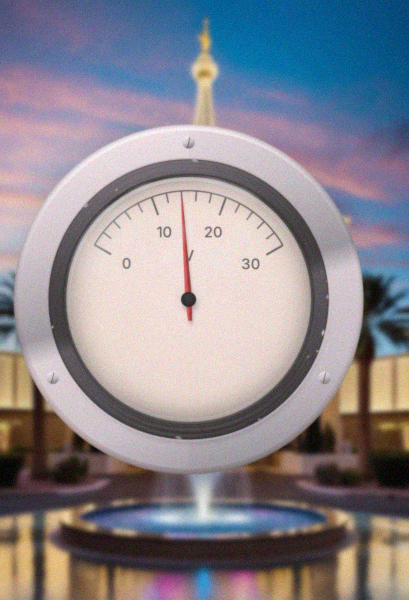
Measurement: 14V
